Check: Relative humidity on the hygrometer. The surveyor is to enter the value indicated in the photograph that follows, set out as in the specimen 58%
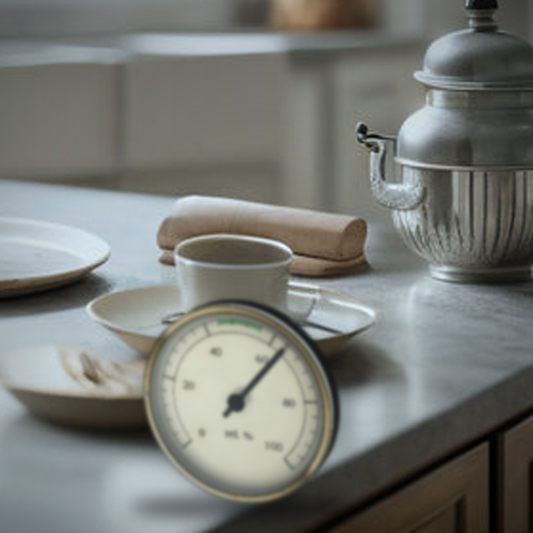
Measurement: 64%
